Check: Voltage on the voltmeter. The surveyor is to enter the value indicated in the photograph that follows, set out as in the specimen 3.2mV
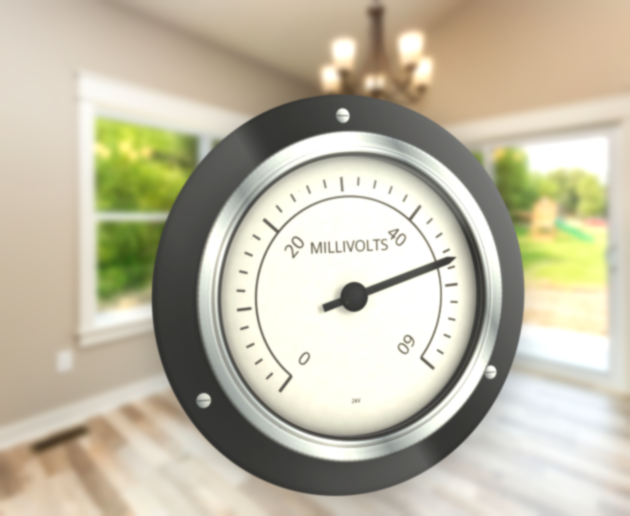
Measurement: 47mV
